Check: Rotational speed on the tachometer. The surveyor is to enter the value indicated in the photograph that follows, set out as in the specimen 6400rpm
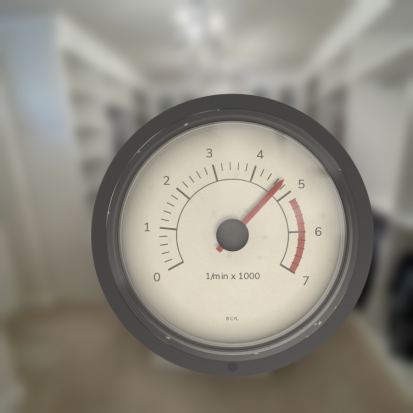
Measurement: 4700rpm
